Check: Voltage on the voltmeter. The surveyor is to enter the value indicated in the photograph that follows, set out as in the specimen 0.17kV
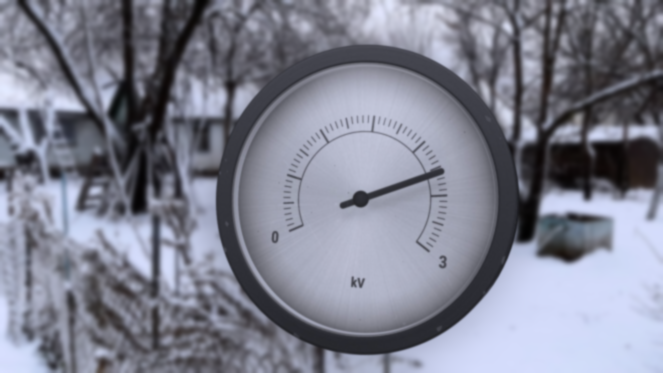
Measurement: 2.3kV
